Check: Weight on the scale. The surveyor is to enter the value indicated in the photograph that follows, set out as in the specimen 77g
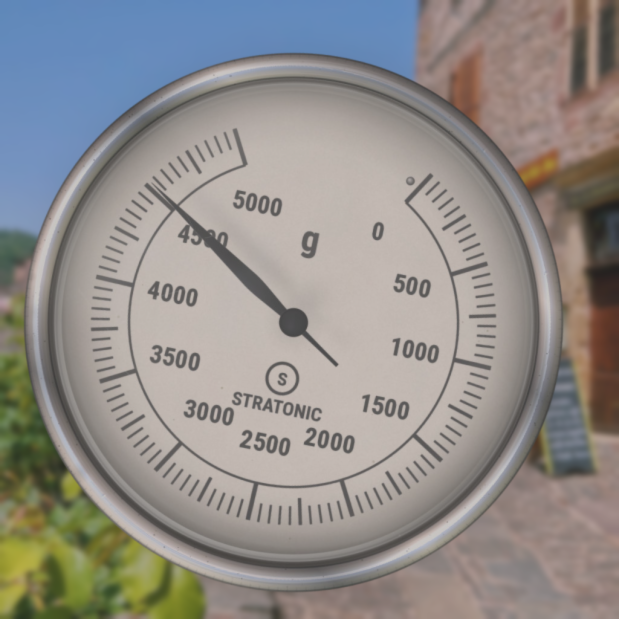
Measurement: 4525g
